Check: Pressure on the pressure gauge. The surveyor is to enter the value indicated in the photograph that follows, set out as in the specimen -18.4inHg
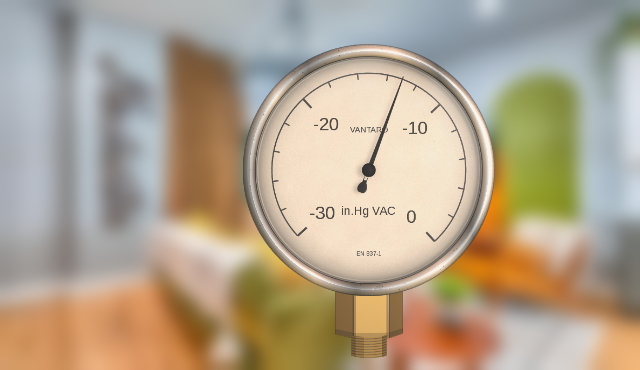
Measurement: -13inHg
